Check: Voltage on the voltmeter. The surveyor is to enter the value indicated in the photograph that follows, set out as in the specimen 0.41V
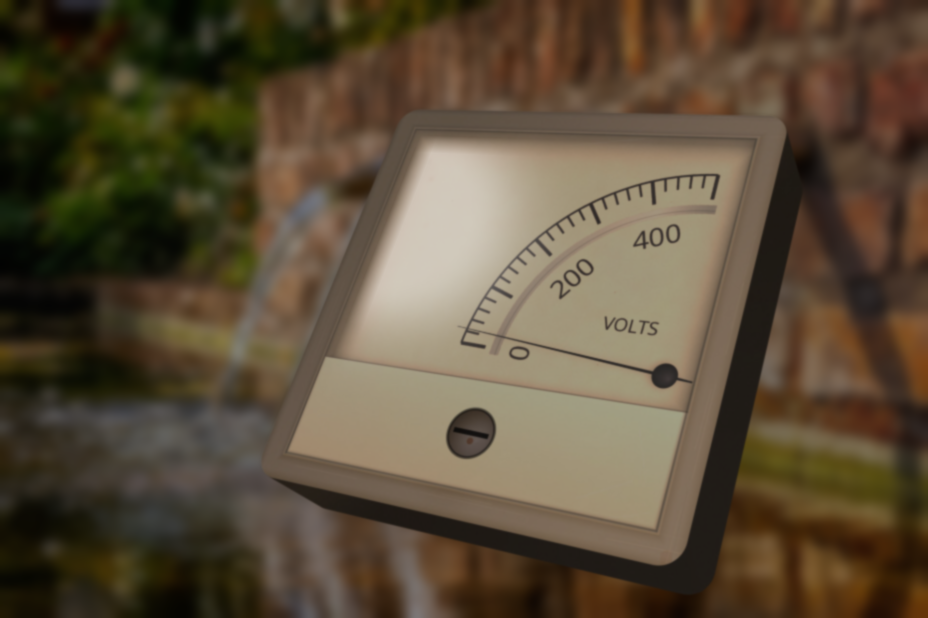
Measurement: 20V
